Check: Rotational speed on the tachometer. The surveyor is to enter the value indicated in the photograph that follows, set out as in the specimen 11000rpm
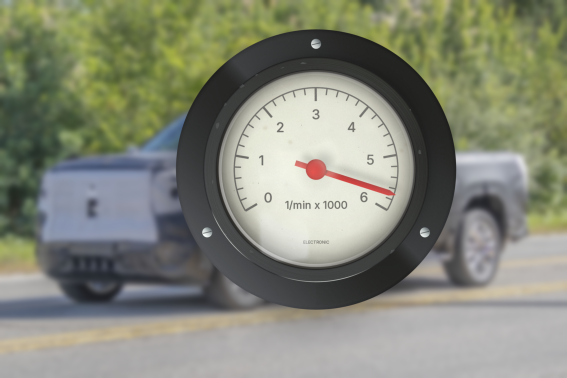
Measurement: 5700rpm
